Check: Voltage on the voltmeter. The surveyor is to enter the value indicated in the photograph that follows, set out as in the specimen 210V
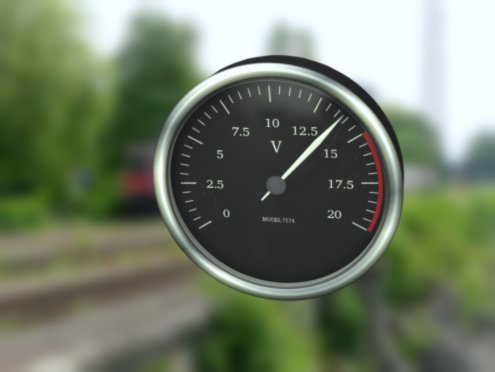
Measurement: 13.75V
